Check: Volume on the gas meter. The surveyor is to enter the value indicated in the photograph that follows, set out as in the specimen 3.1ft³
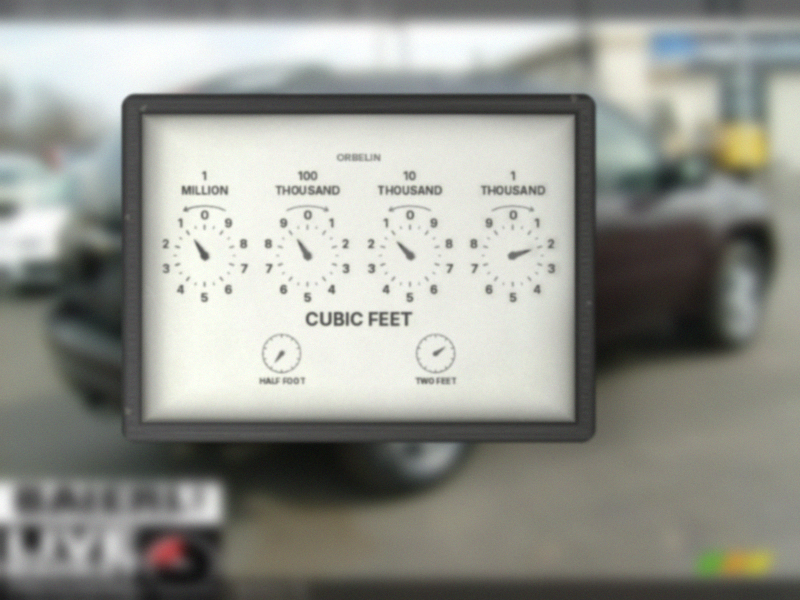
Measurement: 91200ft³
